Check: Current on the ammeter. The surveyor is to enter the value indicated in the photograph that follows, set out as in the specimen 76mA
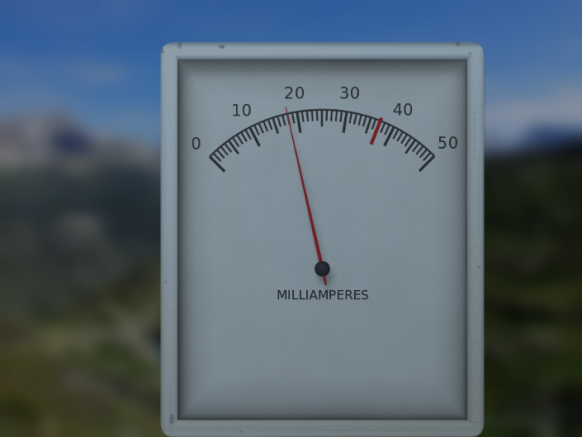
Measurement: 18mA
